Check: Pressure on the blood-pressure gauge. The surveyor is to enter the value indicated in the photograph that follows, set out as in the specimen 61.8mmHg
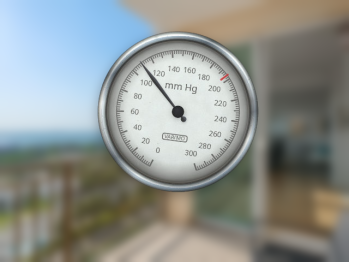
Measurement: 110mmHg
